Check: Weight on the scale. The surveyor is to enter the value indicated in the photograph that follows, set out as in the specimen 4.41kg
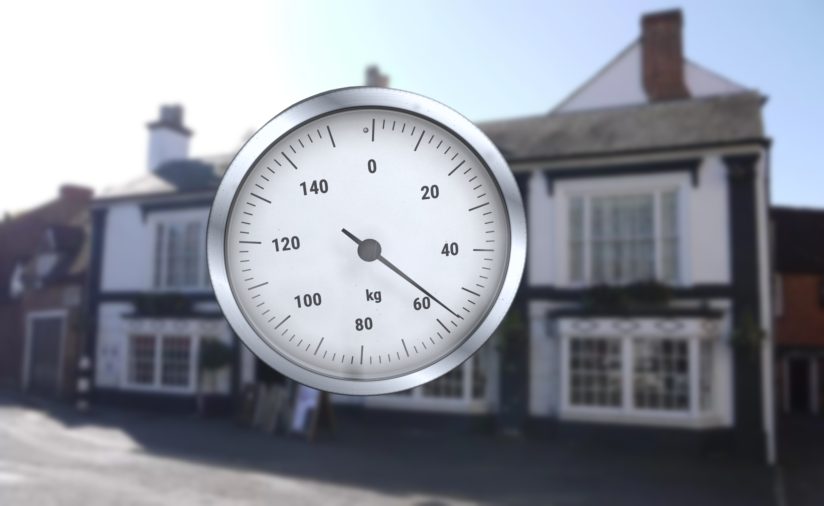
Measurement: 56kg
